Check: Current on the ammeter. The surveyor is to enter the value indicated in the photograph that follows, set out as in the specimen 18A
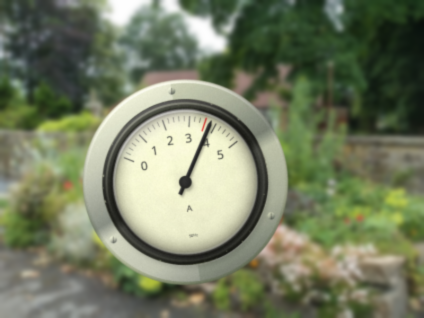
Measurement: 3.8A
